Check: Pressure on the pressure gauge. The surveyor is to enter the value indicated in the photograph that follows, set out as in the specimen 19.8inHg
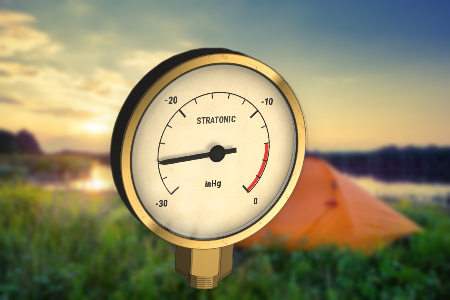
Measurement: -26inHg
